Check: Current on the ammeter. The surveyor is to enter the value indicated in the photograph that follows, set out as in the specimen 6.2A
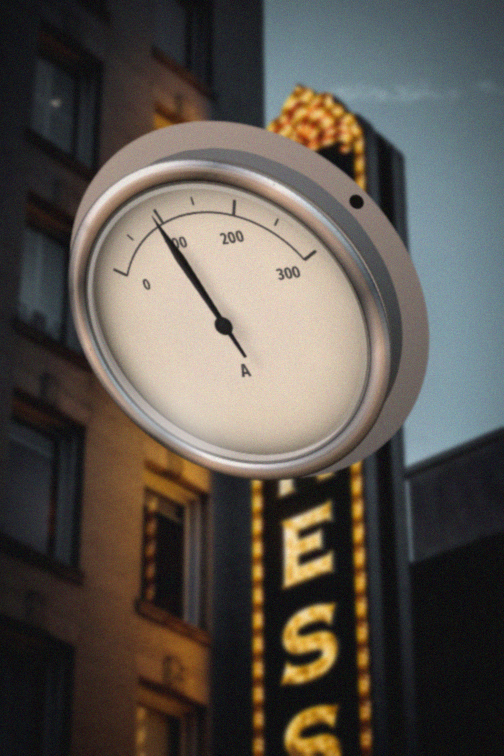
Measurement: 100A
